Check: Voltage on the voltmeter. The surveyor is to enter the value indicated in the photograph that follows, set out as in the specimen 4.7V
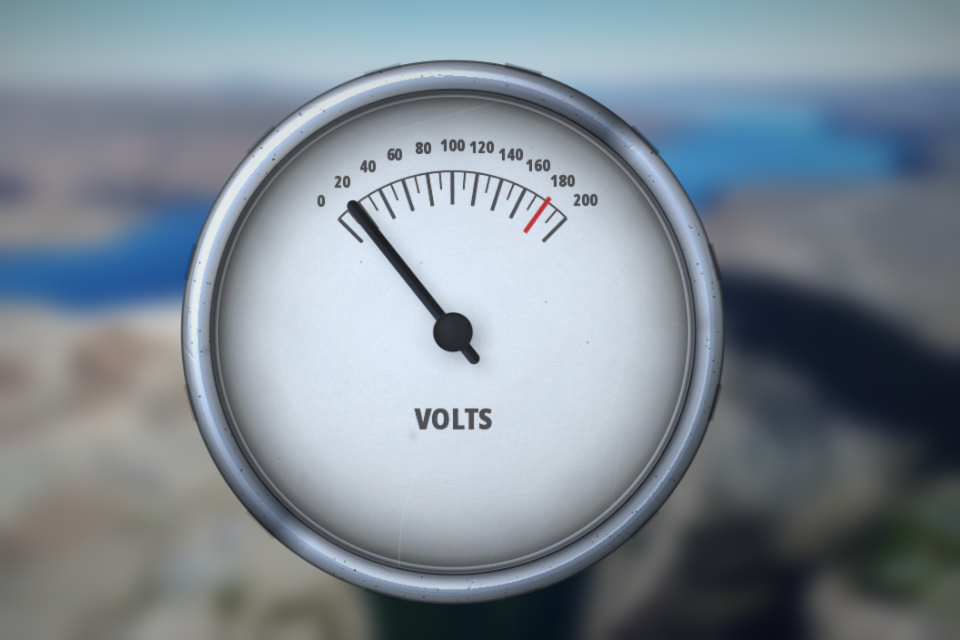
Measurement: 15V
